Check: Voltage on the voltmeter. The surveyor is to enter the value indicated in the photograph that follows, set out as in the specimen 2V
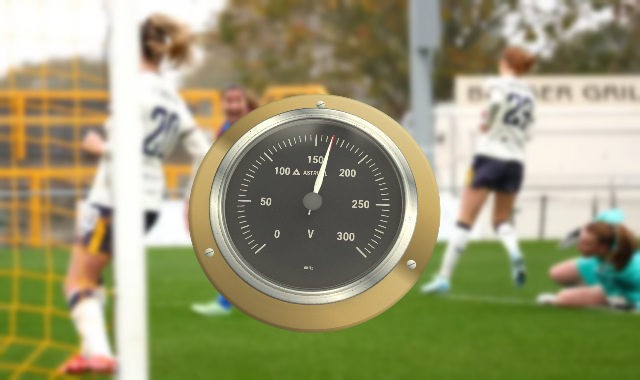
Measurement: 165V
